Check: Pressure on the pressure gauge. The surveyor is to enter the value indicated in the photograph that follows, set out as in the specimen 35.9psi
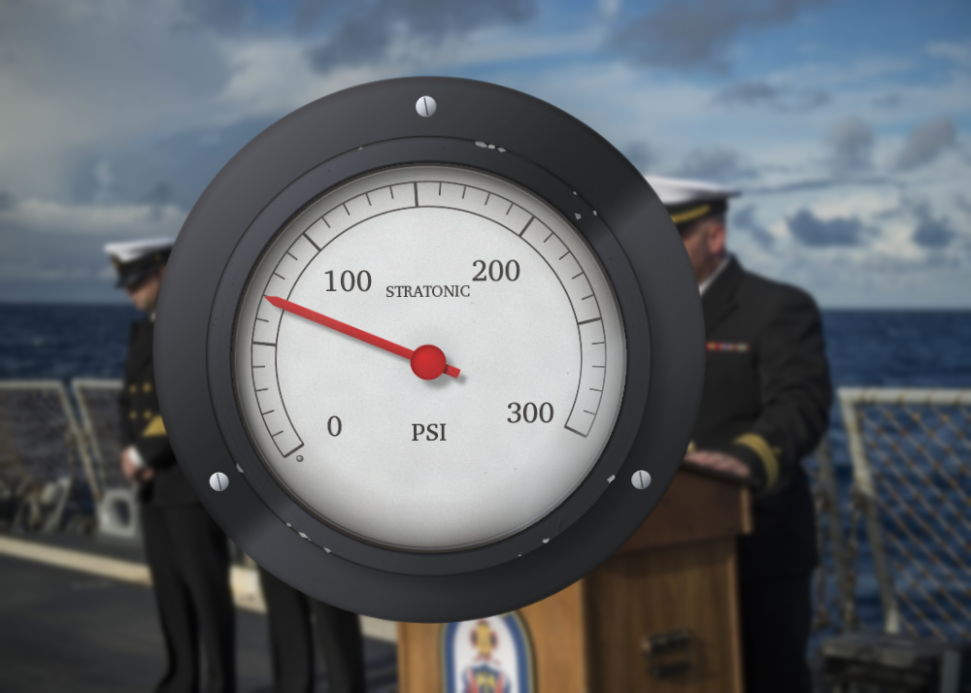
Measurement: 70psi
